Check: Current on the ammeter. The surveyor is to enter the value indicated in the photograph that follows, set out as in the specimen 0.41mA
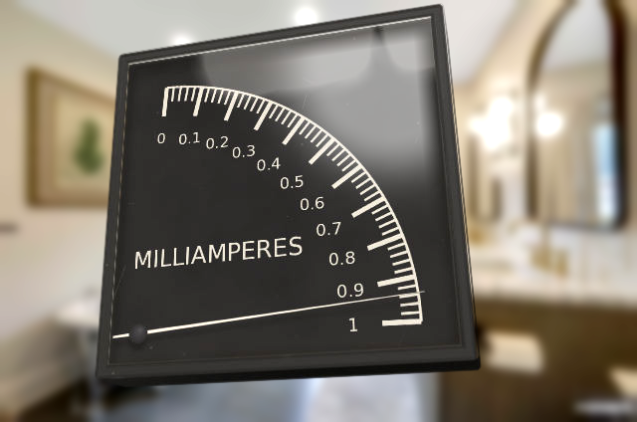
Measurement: 0.94mA
